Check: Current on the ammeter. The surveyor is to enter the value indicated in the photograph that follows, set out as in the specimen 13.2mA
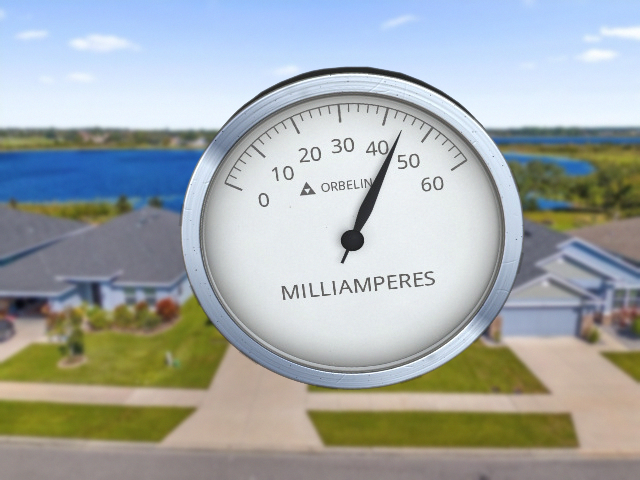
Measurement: 44mA
